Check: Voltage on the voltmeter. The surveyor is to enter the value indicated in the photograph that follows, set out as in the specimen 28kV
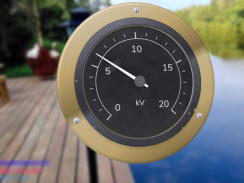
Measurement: 6kV
